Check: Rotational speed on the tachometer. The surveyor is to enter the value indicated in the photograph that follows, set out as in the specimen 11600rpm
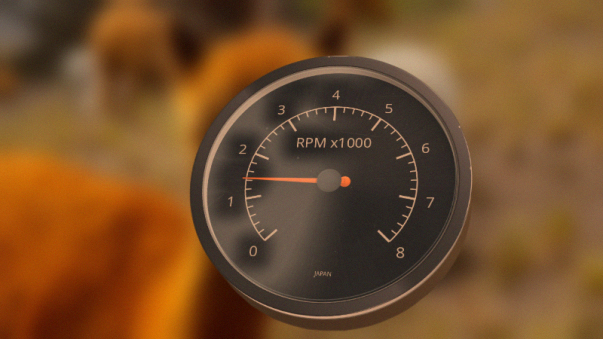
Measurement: 1400rpm
